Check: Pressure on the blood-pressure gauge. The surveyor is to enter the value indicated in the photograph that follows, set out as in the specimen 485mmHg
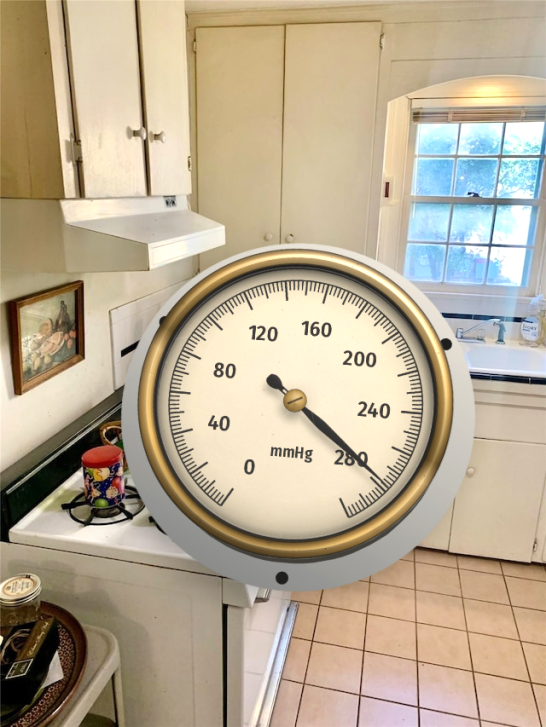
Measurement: 278mmHg
